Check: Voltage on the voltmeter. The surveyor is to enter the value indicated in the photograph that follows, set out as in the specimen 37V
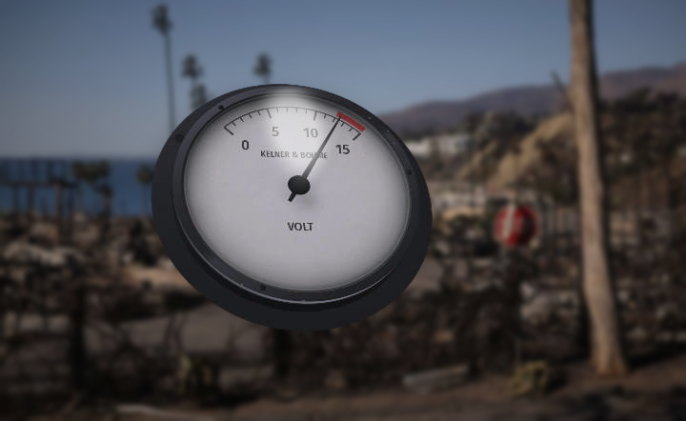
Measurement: 12.5V
